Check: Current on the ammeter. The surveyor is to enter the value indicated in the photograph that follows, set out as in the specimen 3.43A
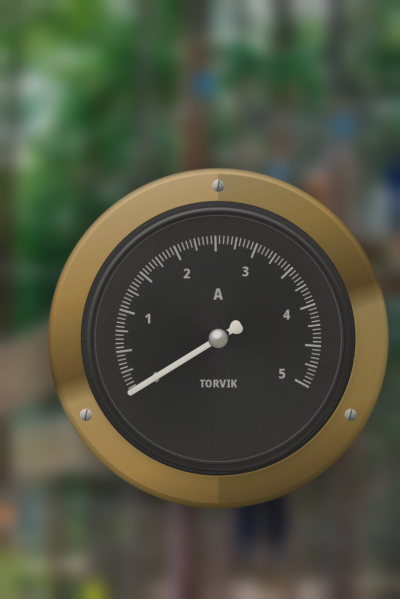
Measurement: 0A
